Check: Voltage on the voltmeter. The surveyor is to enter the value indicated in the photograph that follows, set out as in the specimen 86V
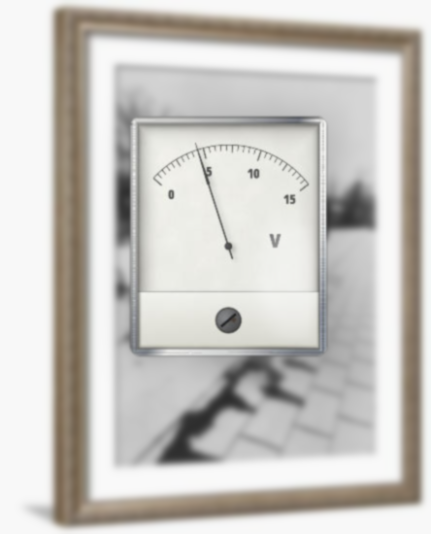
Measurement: 4.5V
